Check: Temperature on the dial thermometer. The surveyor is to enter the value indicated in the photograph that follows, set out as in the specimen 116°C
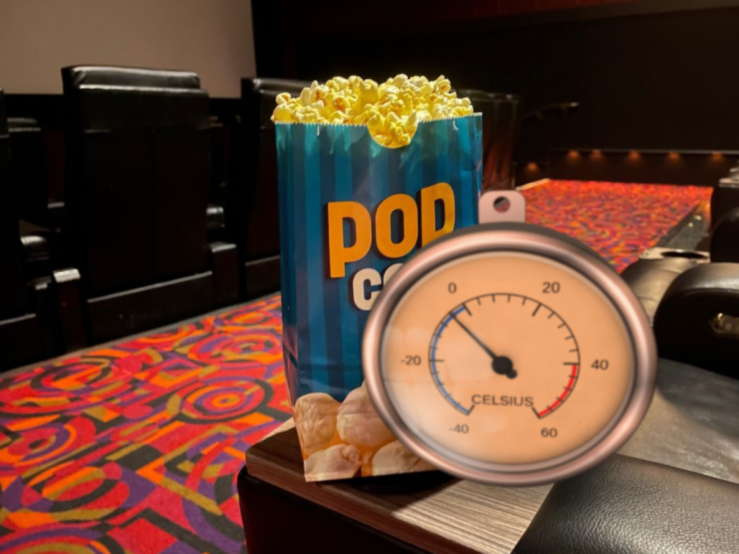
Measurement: -4°C
